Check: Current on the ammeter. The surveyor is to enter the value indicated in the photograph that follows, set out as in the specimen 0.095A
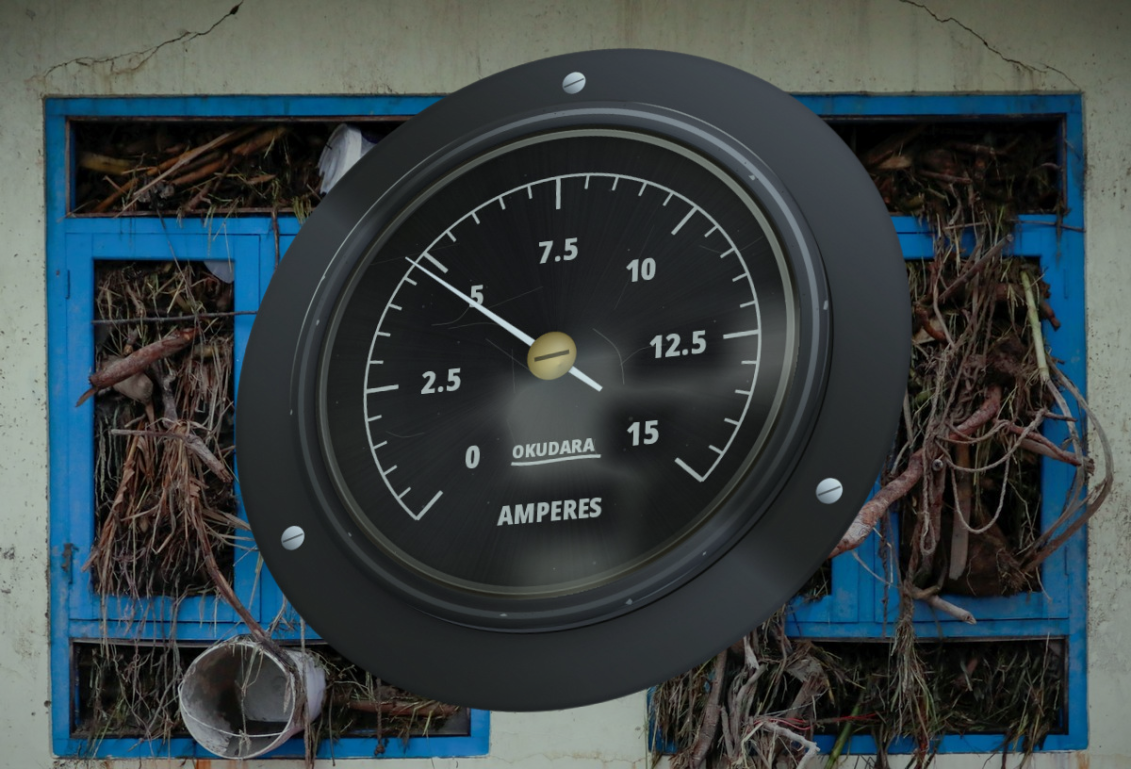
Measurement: 4.75A
